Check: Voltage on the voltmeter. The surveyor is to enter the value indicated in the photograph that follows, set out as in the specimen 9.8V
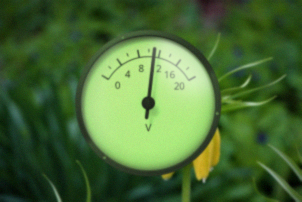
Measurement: 11V
